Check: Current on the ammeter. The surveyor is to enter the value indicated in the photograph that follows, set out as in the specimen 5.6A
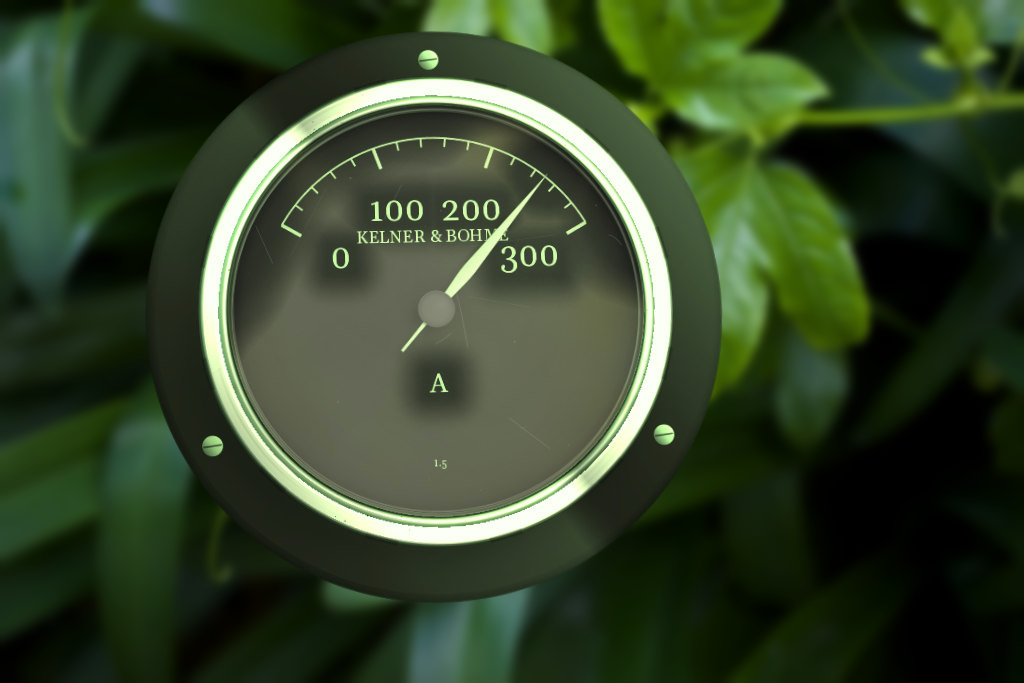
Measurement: 250A
